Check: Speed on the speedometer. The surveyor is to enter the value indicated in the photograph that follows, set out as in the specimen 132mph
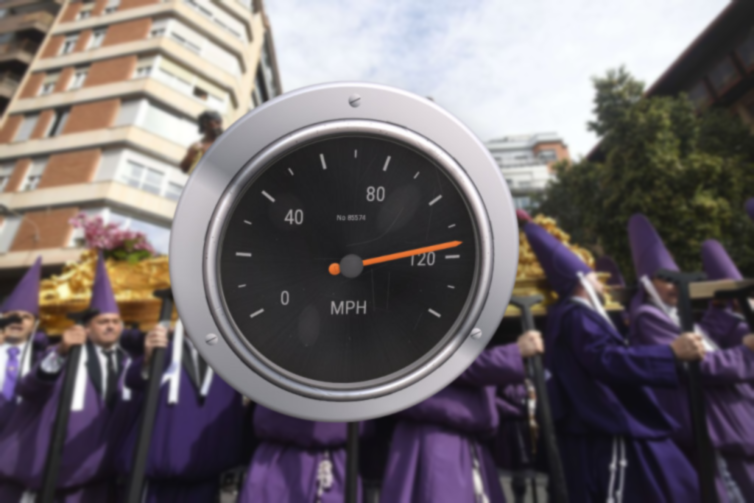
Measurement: 115mph
